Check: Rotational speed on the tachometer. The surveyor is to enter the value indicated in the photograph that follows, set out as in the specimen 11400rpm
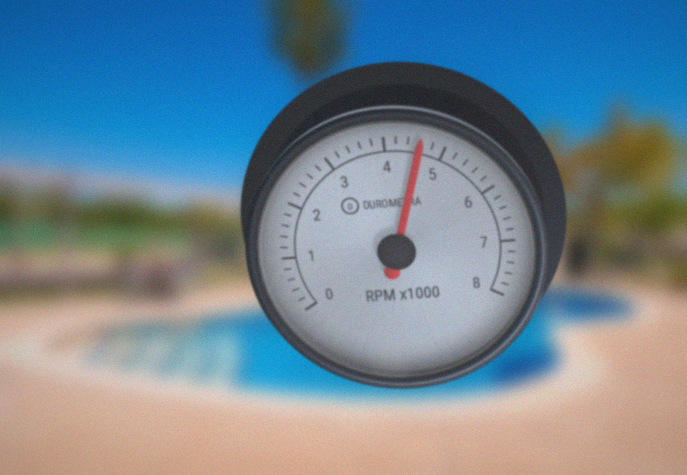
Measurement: 4600rpm
